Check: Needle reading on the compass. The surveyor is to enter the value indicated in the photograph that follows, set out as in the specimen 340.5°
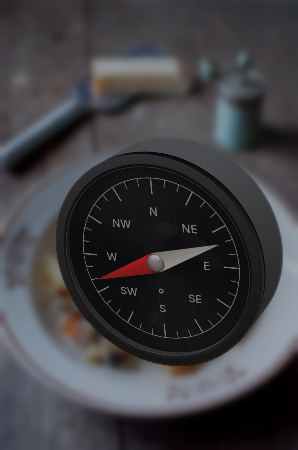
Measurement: 250°
